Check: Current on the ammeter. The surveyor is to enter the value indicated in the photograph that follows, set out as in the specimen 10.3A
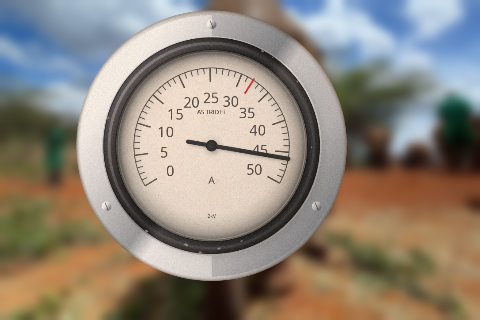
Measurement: 46A
